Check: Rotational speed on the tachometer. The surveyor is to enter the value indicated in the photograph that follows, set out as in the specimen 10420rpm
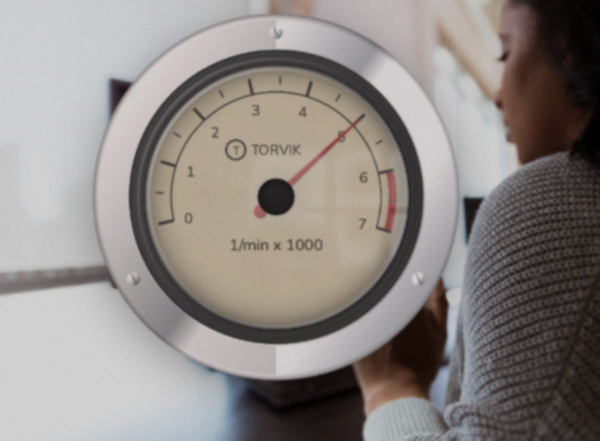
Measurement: 5000rpm
